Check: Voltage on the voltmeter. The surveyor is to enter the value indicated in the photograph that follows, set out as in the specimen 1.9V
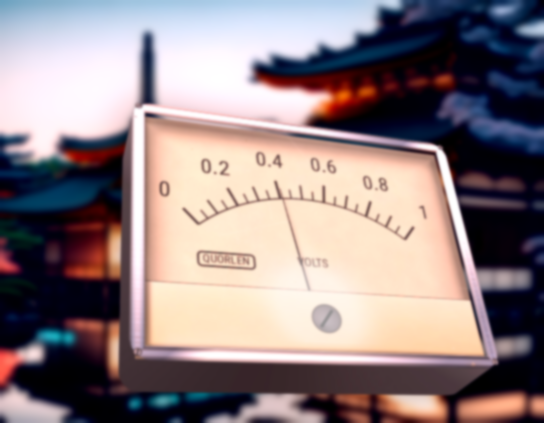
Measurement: 0.4V
